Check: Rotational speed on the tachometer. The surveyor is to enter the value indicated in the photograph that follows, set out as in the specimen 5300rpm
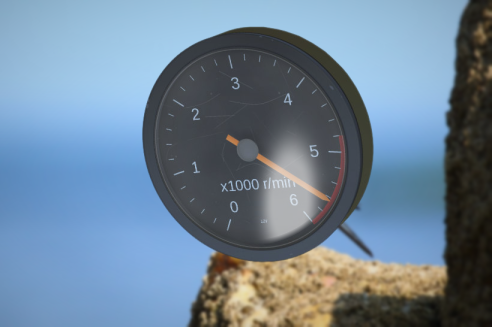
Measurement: 5600rpm
